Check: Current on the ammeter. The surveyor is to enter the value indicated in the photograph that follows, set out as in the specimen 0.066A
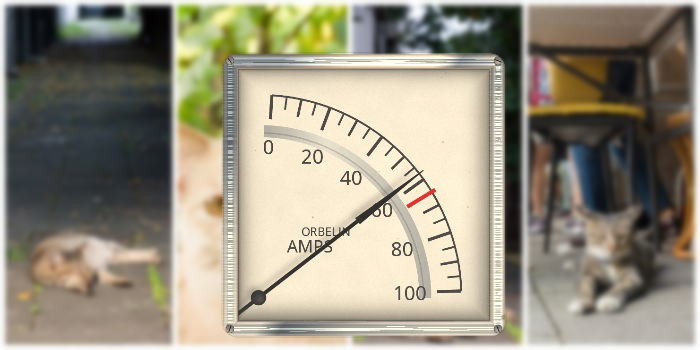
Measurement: 57.5A
